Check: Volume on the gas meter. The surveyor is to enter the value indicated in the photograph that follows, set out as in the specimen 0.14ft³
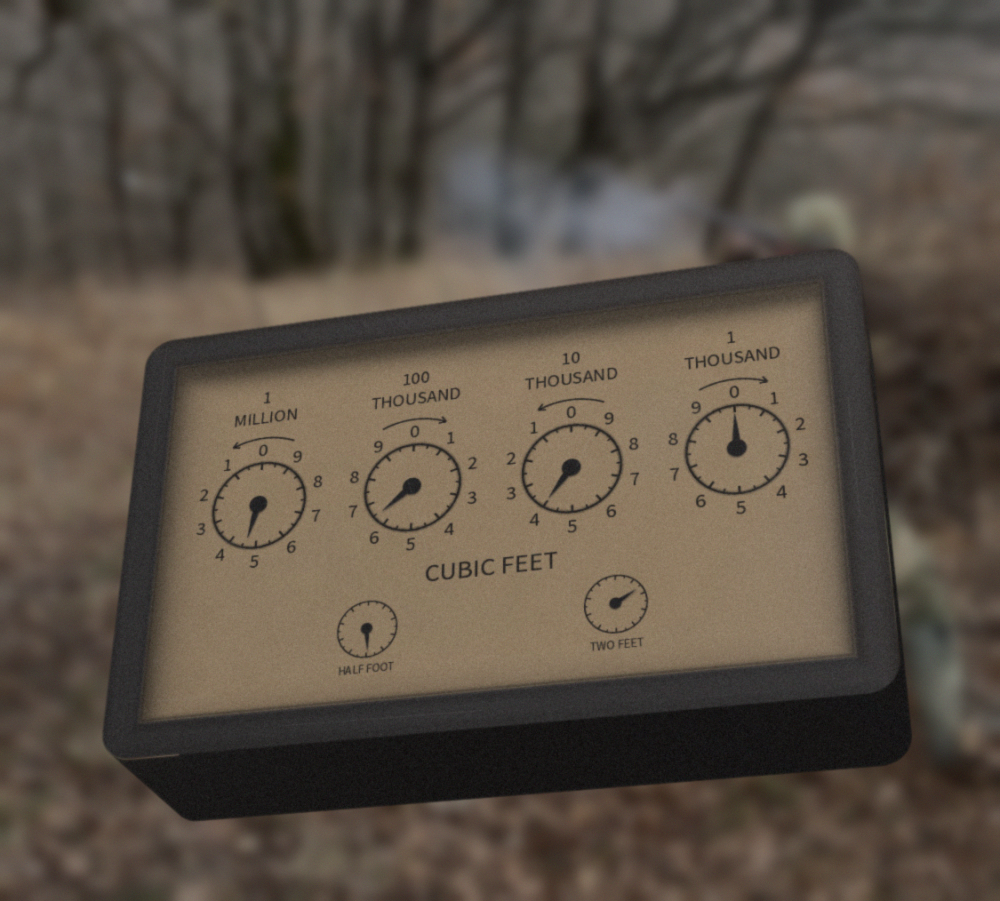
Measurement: 464000ft³
